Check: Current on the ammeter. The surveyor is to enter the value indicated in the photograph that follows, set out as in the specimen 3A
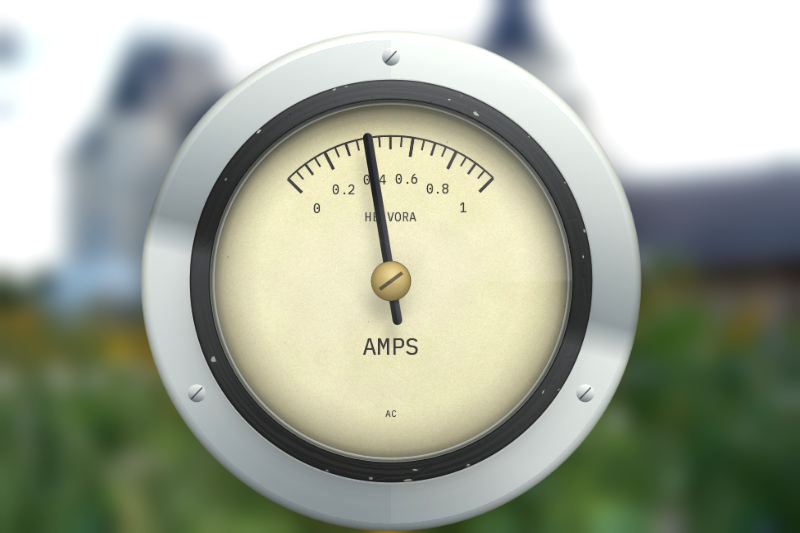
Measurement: 0.4A
